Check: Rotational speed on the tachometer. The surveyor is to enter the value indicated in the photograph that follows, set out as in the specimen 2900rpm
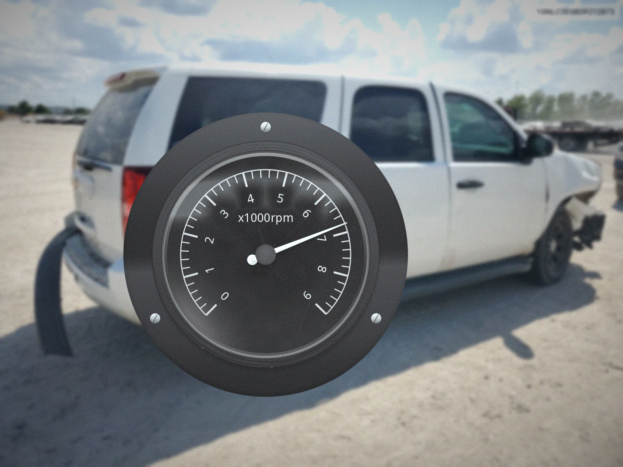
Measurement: 6800rpm
